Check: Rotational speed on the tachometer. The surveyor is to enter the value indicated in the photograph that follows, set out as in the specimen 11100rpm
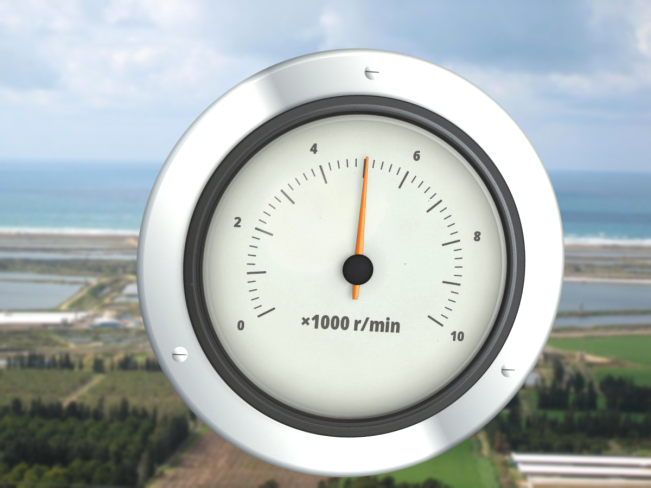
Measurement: 5000rpm
